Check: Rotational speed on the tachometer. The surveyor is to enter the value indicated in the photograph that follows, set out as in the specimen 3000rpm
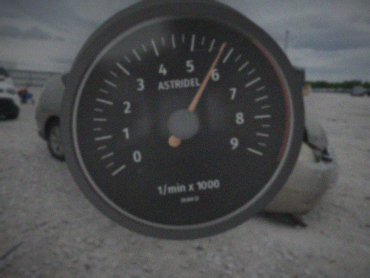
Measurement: 5750rpm
